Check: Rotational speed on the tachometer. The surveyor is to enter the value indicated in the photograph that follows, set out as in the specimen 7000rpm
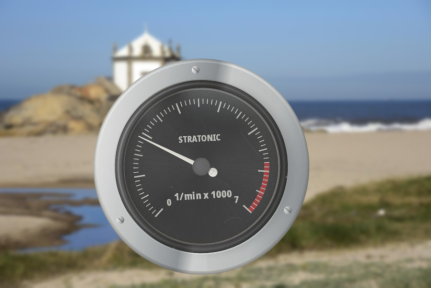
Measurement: 1900rpm
